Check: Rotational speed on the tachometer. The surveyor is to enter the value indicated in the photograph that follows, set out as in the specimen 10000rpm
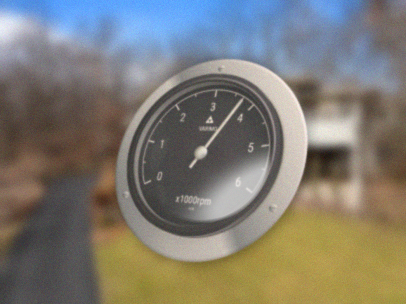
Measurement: 3750rpm
